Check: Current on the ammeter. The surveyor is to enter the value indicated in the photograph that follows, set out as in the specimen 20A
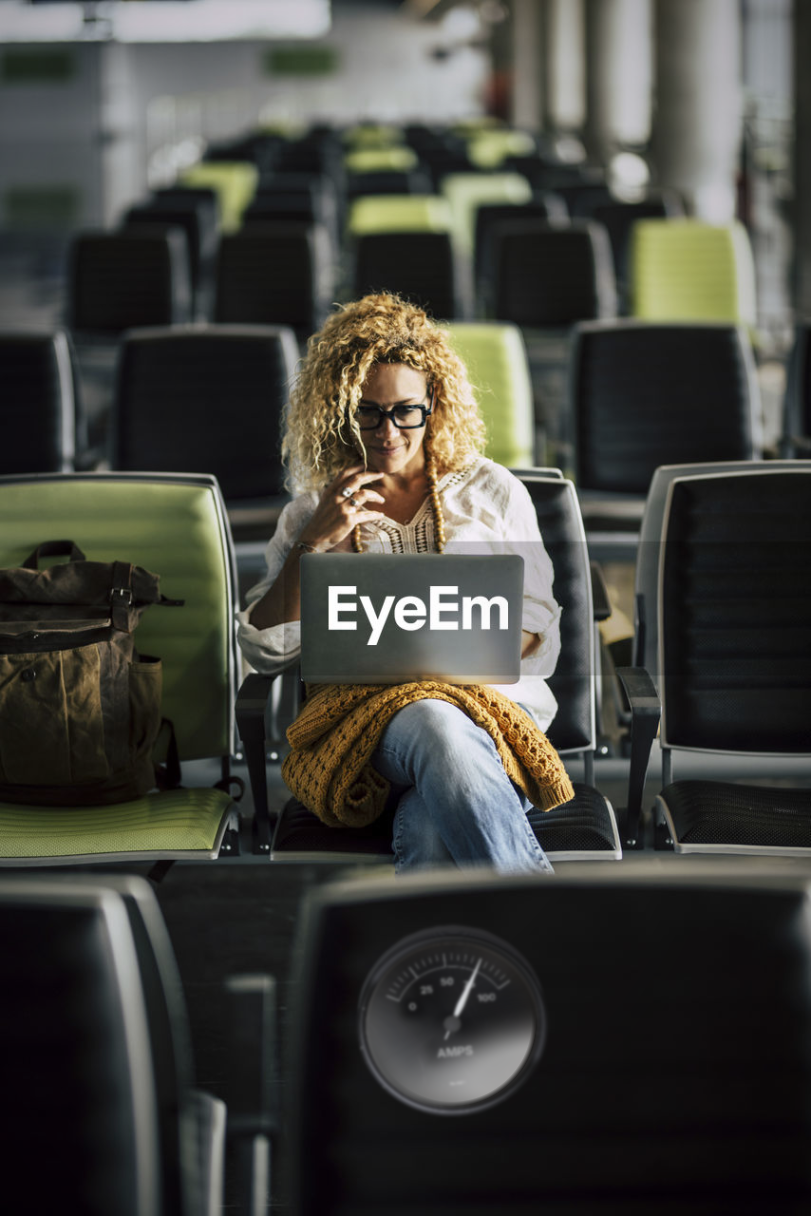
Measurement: 75A
